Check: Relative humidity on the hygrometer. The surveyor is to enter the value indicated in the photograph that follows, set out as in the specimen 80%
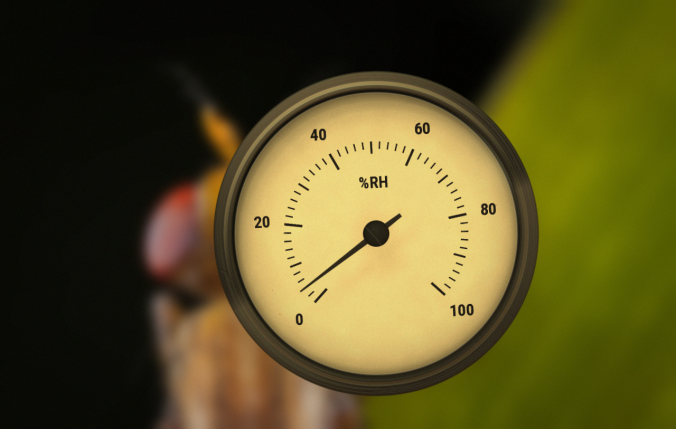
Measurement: 4%
